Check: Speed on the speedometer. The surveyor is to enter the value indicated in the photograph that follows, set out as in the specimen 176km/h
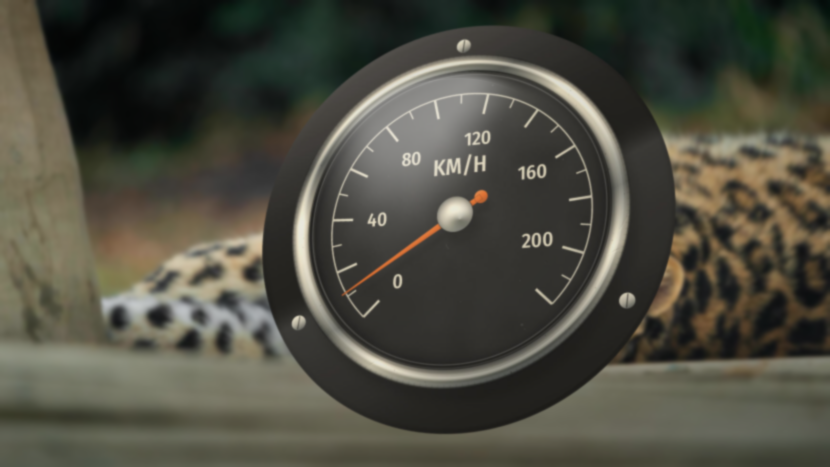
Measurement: 10km/h
